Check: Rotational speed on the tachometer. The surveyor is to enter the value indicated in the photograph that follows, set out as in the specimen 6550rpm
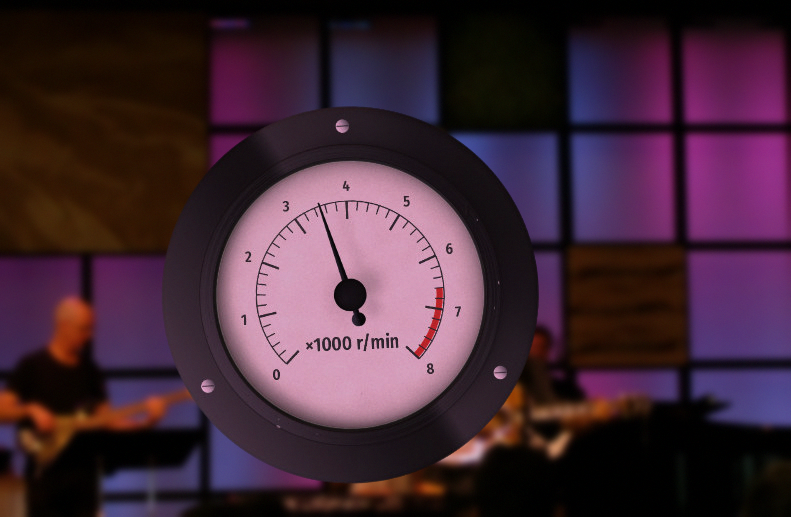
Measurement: 3500rpm
